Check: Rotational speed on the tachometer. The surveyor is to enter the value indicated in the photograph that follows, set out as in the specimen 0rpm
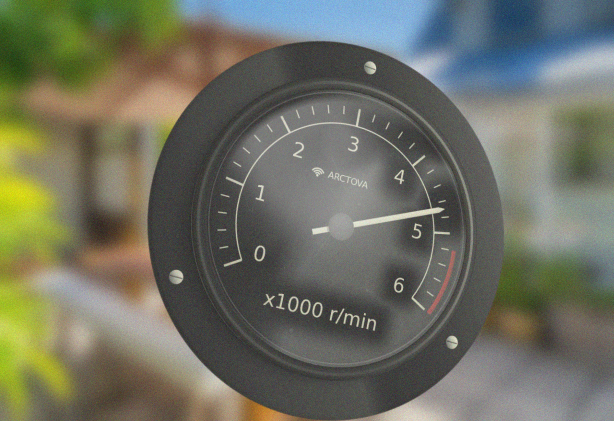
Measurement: 4700rpm
